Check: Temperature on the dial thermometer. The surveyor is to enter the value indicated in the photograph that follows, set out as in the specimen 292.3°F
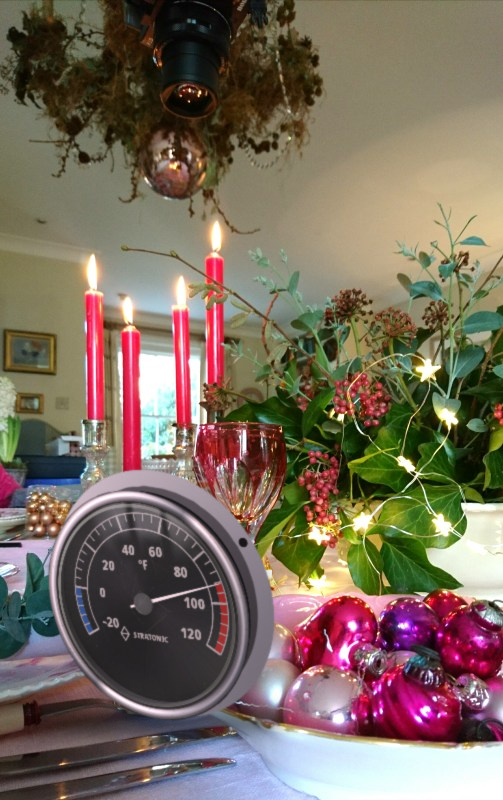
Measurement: 92°F
